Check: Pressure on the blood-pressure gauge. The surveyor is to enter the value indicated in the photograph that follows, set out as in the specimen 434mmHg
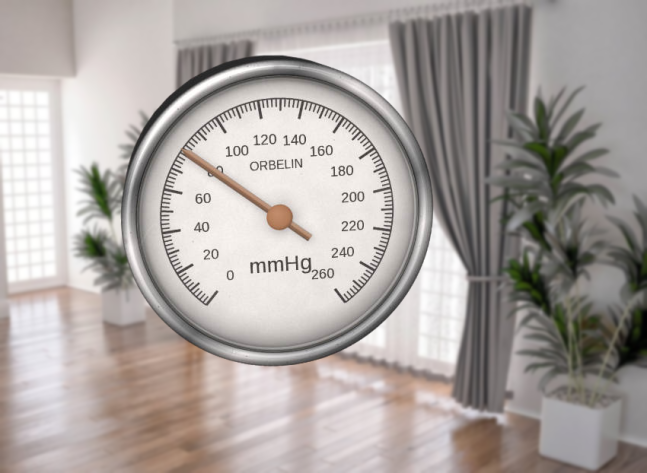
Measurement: 80mmHg
